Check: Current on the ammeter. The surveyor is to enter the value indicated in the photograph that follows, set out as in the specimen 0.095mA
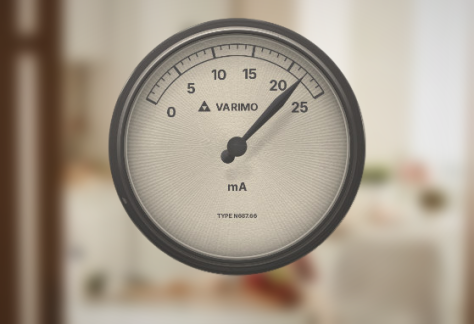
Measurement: 22mA
